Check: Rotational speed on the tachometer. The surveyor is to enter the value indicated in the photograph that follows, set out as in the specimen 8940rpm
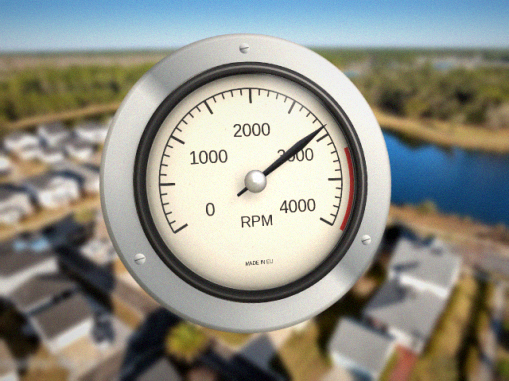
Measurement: 2900rpm
